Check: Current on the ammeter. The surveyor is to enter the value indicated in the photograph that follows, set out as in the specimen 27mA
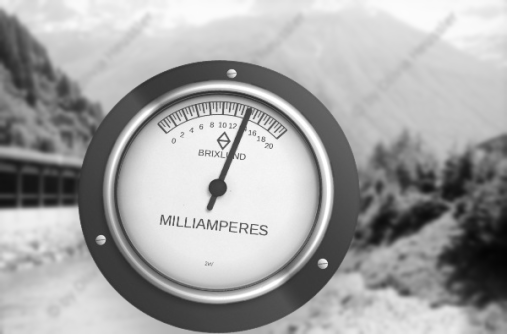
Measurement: 14mA
